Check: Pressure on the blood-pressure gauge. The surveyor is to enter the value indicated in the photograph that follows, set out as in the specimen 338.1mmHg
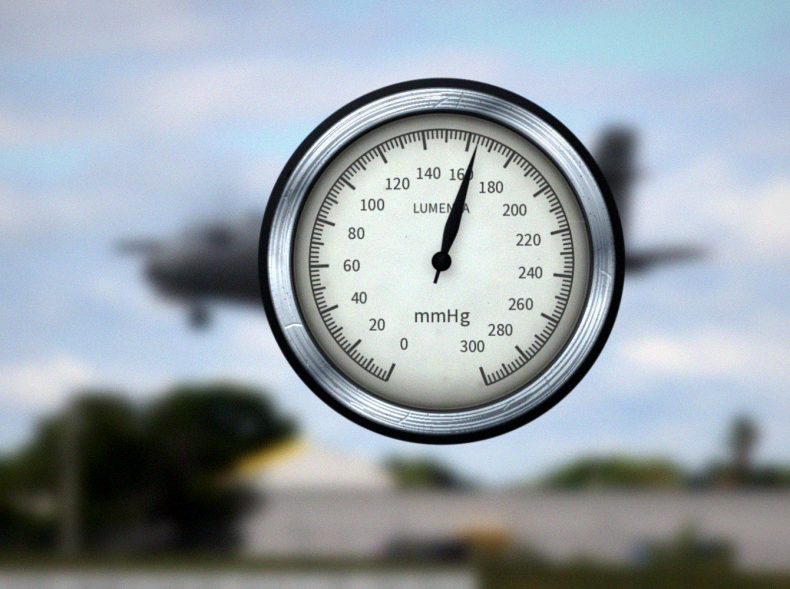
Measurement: 164mmHg
